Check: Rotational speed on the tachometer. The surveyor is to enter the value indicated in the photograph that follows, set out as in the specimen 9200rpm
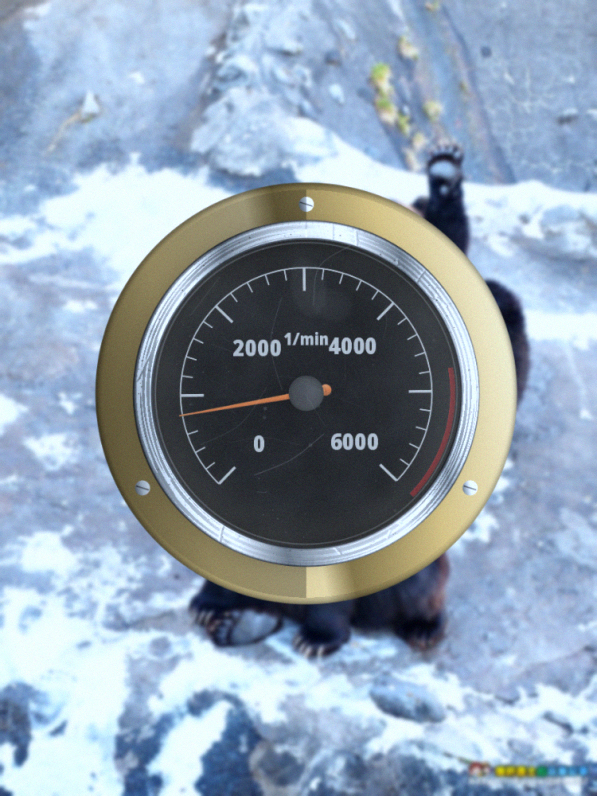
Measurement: 800rpm
